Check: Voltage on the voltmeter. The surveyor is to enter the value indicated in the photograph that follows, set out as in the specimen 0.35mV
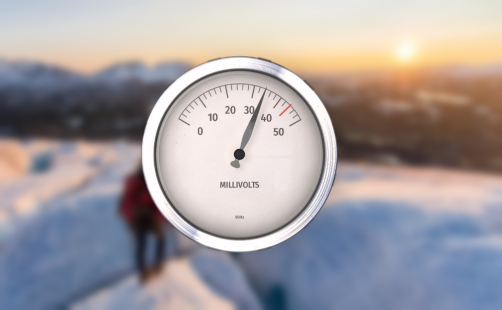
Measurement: 34mV
